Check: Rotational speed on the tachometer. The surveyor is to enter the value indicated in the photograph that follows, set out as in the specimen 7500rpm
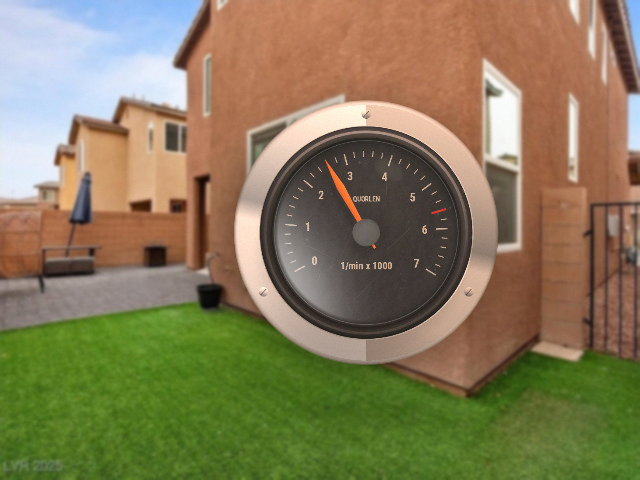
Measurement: 2600rpm
